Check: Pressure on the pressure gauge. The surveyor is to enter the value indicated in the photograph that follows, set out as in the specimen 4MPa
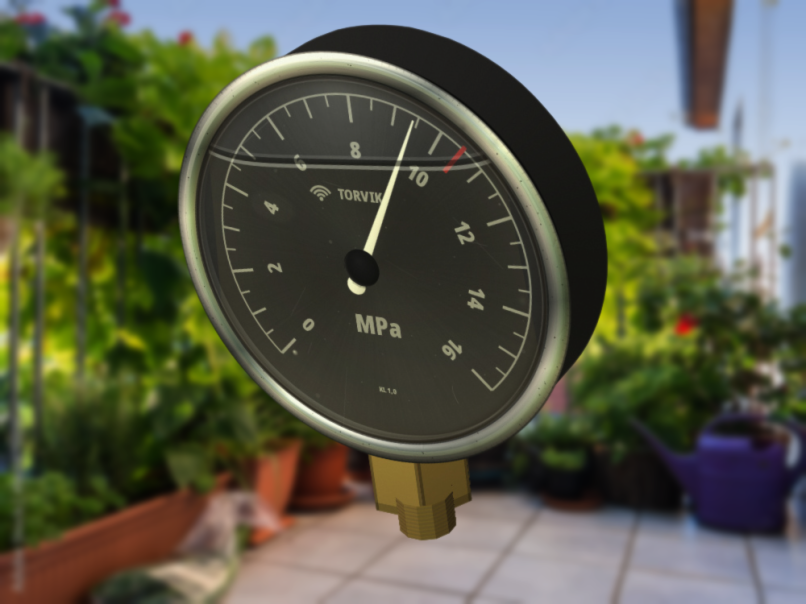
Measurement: 9.5MPa
